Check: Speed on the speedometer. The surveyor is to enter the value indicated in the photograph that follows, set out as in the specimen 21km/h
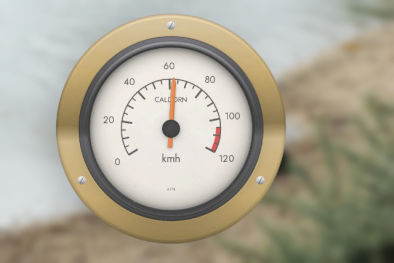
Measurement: 62.5km/h
